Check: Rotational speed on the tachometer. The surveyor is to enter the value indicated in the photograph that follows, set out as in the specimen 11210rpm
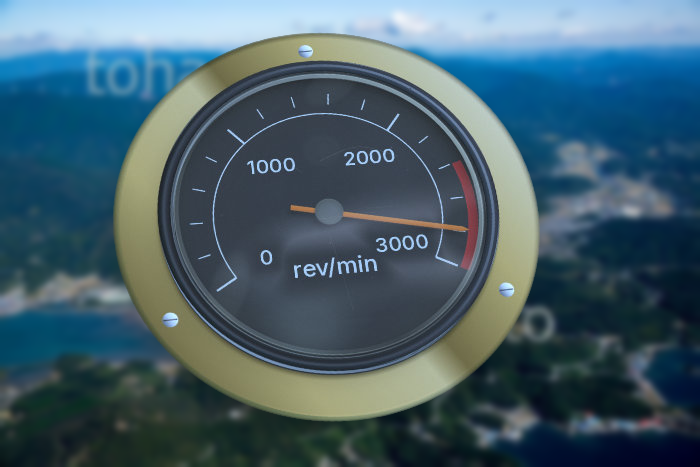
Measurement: 2800rpm
